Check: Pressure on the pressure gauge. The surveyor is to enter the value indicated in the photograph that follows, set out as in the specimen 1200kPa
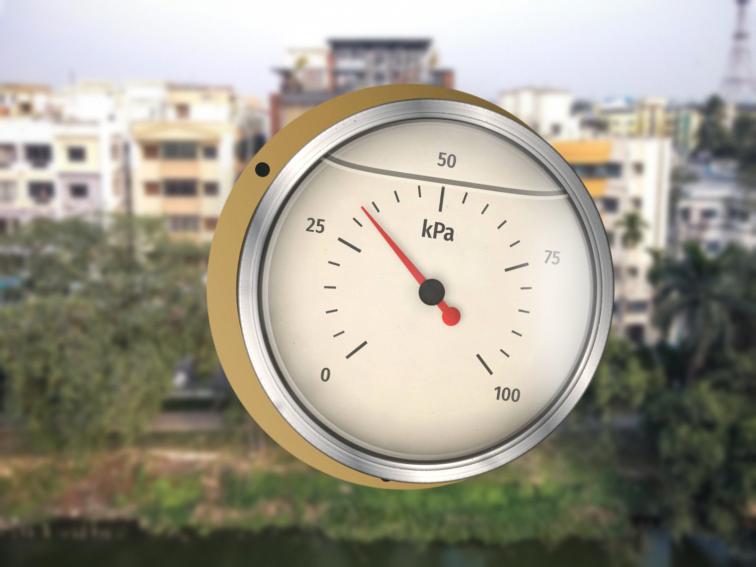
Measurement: 32.5kPa
